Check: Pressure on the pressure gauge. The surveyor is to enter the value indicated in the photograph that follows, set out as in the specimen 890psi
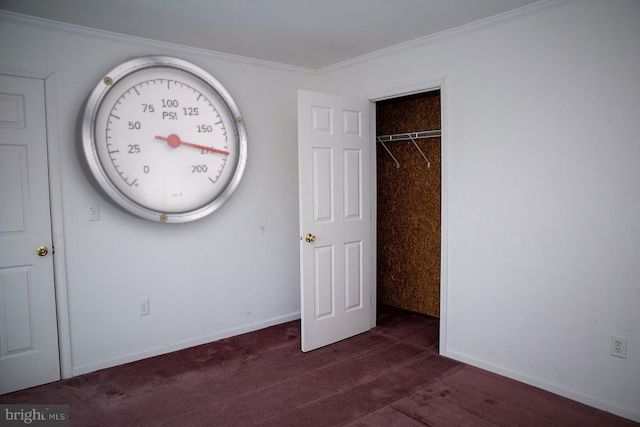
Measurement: 175psi
